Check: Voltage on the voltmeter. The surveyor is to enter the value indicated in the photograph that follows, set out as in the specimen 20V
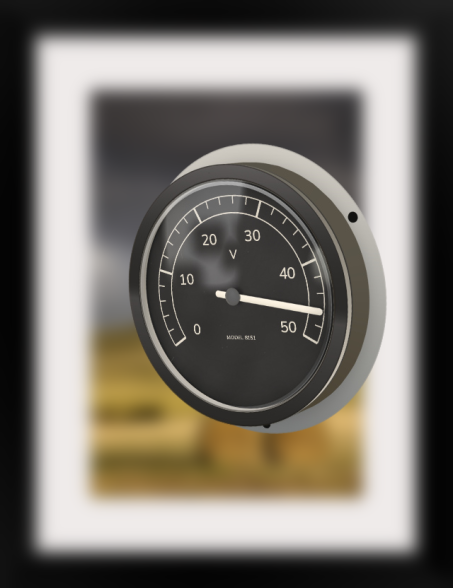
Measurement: 46V
